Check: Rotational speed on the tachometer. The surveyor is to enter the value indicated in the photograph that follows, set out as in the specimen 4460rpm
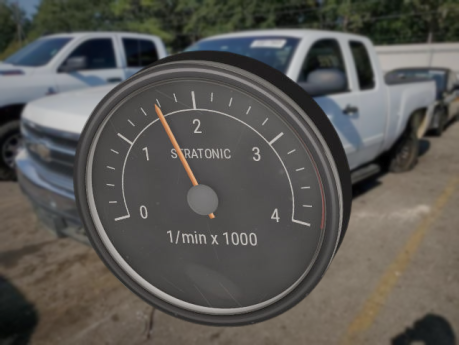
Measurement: 1600rpm
